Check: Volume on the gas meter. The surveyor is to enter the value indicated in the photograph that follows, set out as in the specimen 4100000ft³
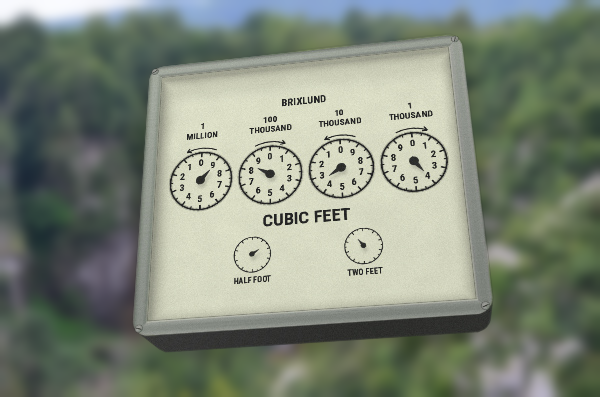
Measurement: 883400ft³
